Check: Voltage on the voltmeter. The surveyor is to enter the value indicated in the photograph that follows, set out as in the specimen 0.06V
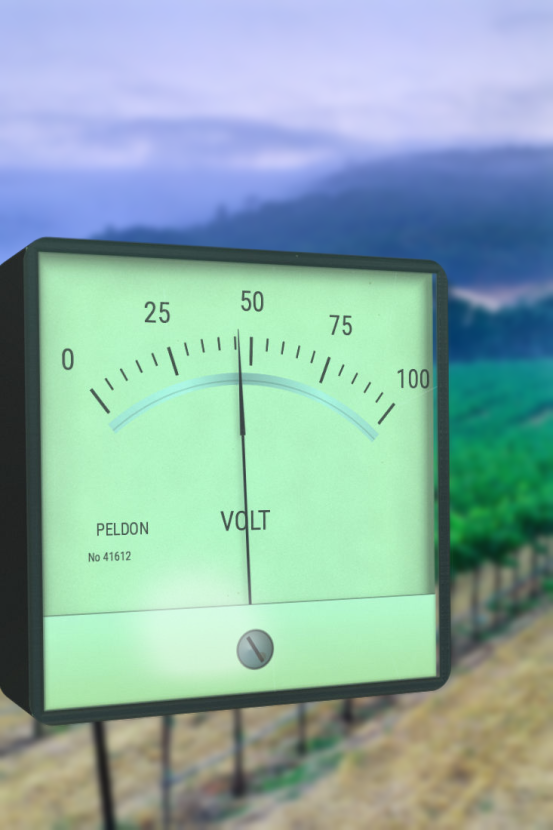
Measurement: 45V
